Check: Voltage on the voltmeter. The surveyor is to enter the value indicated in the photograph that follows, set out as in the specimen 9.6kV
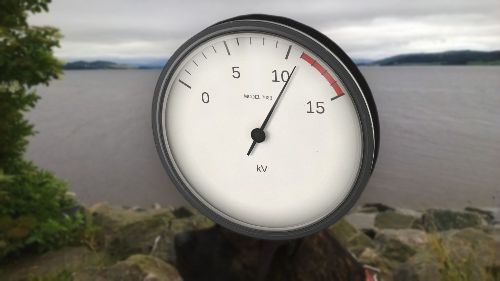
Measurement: 11kV
